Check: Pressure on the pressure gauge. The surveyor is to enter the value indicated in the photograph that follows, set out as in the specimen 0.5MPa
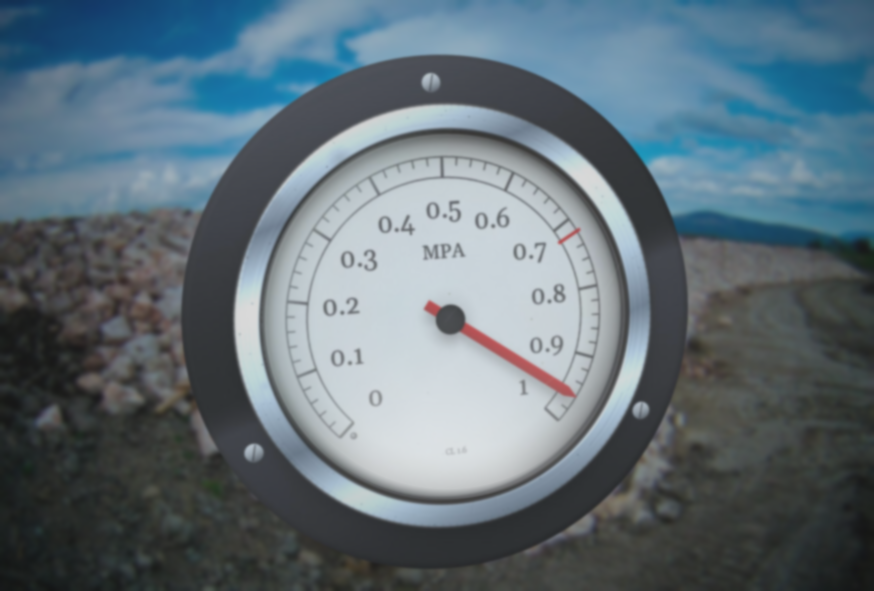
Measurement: 0.96MPa
